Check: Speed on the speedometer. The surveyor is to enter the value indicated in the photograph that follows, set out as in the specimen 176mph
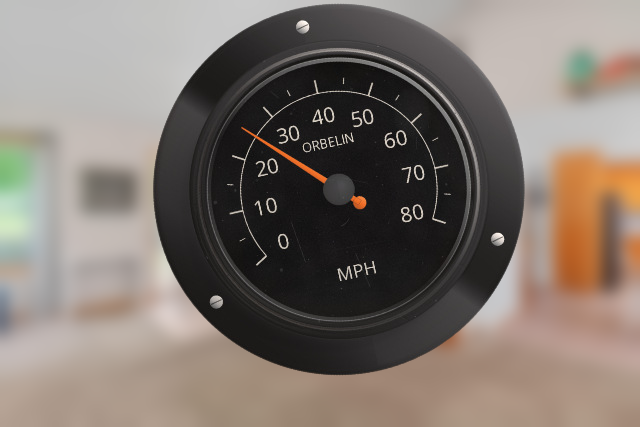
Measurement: 25mph
